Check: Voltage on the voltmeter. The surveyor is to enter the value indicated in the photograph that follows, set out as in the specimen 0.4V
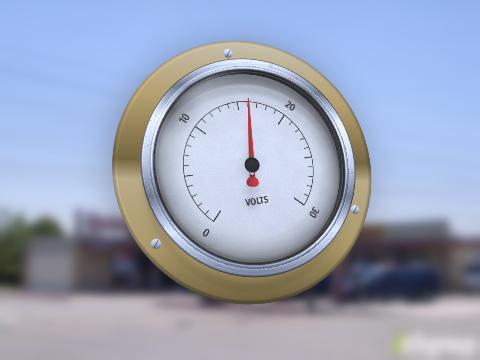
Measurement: 16V
